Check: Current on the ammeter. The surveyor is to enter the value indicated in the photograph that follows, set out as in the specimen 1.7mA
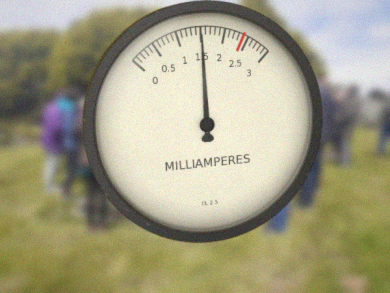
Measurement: 1.5mA
